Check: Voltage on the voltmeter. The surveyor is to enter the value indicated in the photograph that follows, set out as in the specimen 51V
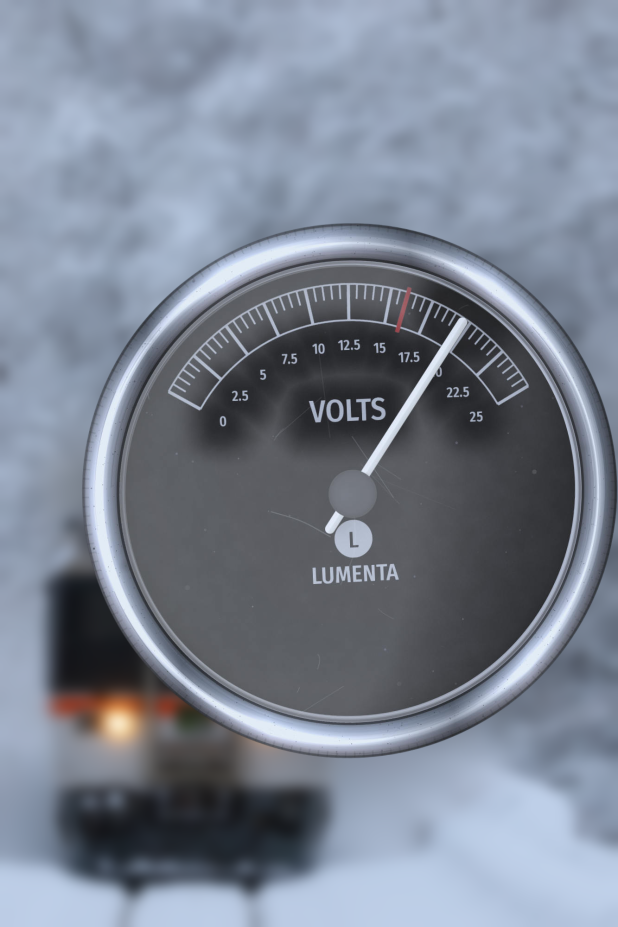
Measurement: 19.5V
